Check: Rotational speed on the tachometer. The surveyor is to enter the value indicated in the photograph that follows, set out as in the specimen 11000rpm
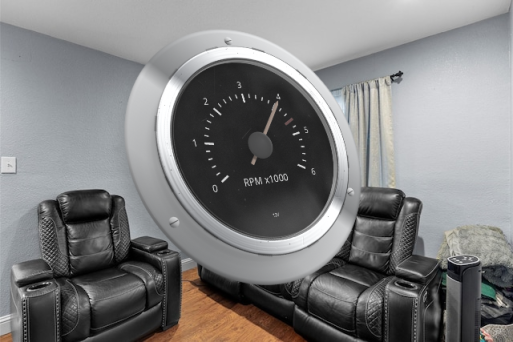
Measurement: 4000rpm
